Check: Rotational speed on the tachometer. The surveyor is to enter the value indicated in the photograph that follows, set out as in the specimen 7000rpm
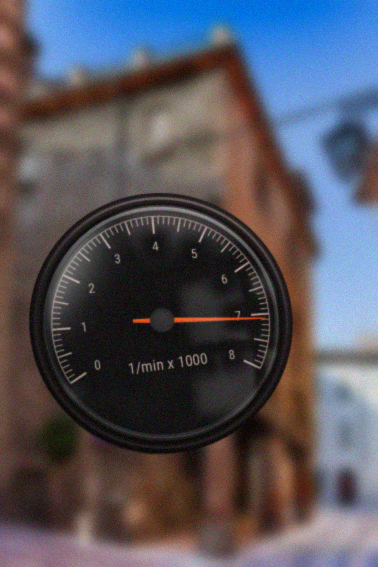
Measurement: 7100rpm
